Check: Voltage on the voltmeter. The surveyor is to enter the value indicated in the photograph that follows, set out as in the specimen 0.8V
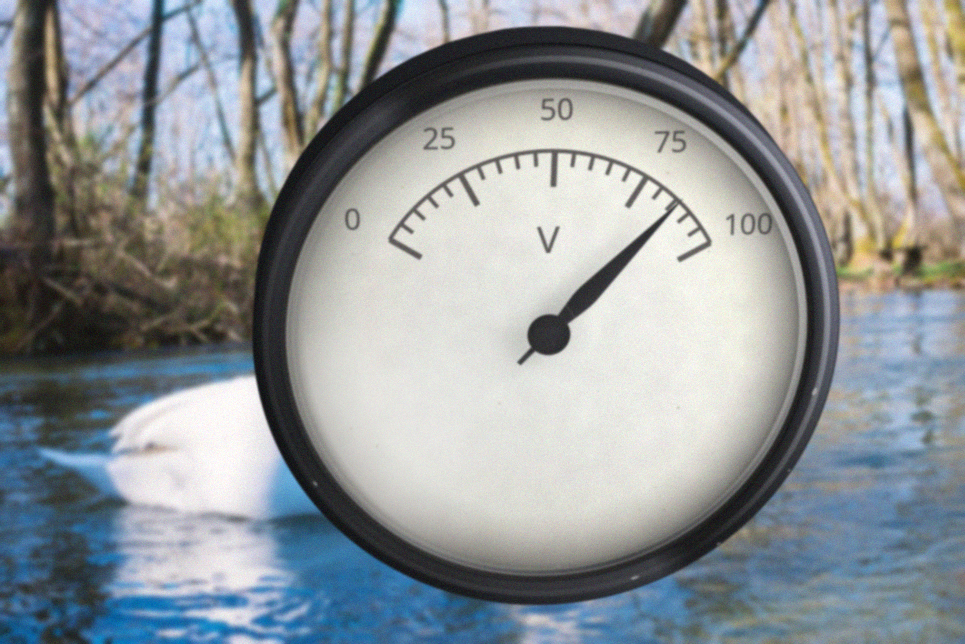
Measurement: 85V
